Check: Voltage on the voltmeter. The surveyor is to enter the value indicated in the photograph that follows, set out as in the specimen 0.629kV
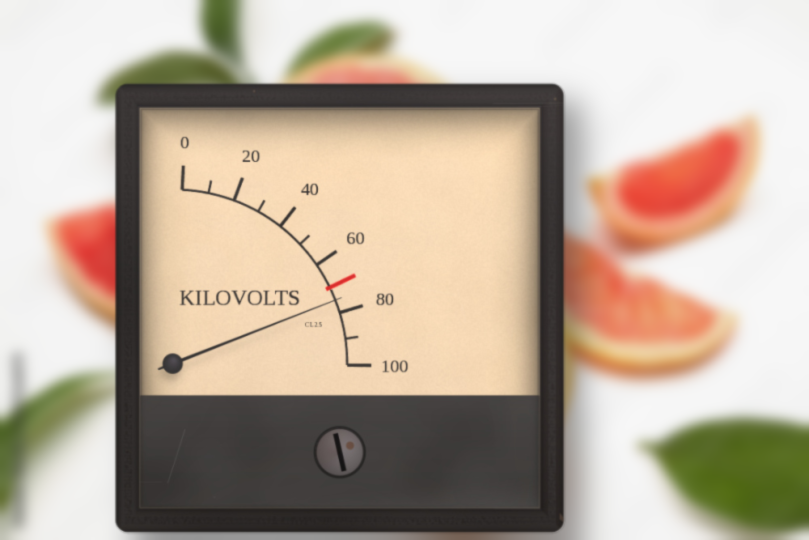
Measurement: 75kV
